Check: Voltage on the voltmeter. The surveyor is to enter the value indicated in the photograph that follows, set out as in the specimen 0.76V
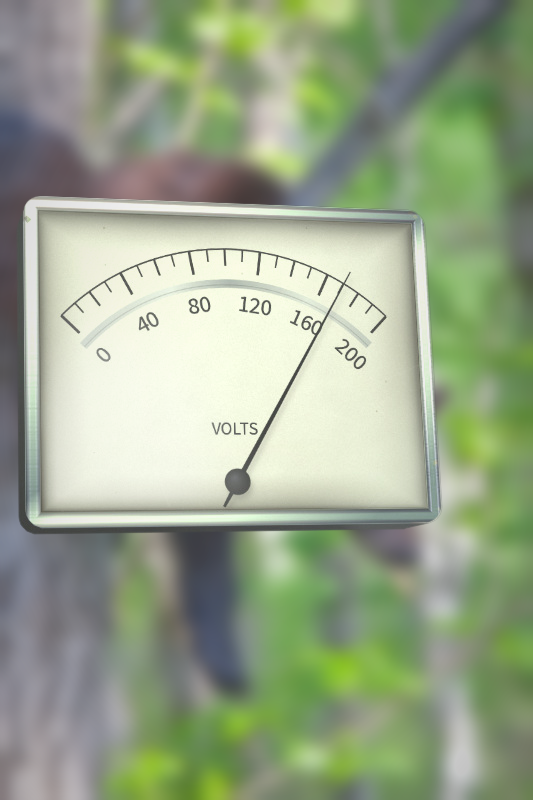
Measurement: 170V
